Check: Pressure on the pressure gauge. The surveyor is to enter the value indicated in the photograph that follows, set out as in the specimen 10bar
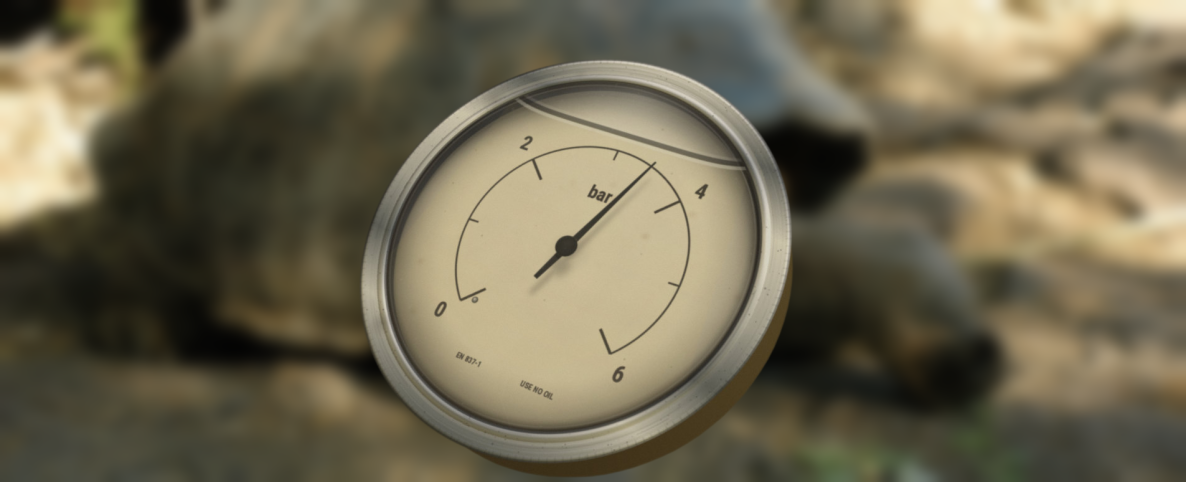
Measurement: 3.5bar
